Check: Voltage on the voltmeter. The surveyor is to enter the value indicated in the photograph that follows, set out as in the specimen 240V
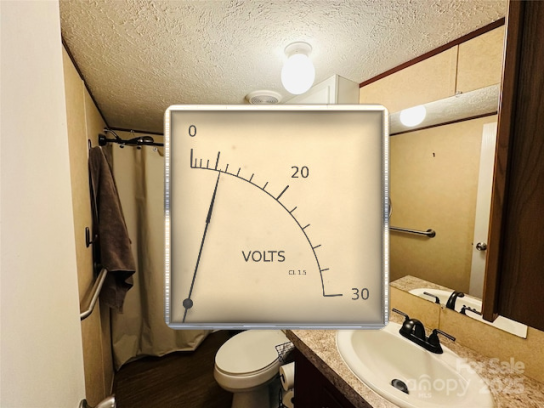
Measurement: 11V
